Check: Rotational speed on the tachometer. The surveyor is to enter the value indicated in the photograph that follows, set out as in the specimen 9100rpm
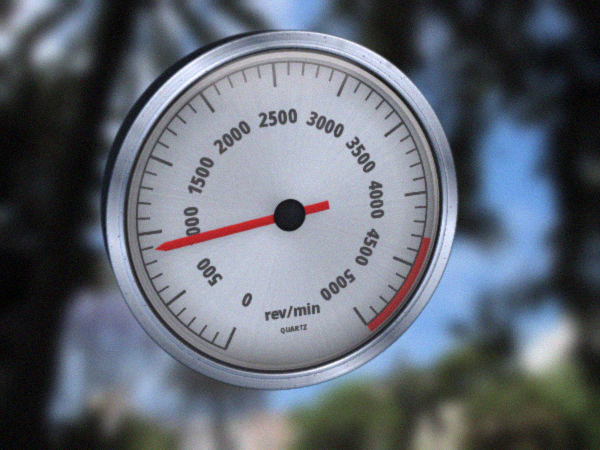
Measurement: 900rpm
